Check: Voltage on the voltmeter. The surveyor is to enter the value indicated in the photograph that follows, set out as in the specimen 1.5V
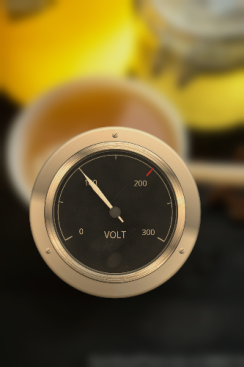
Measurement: 100V
